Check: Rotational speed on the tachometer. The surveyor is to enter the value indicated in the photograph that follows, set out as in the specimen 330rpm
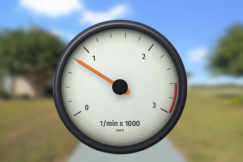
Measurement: 800rpm
